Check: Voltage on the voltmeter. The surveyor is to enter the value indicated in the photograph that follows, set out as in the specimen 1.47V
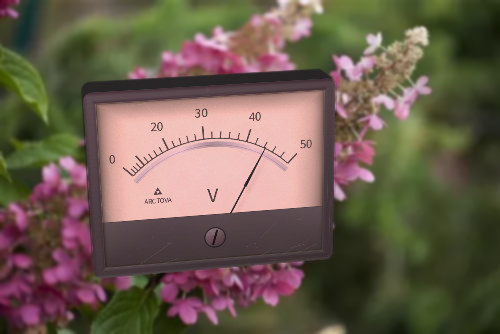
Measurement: 44V
